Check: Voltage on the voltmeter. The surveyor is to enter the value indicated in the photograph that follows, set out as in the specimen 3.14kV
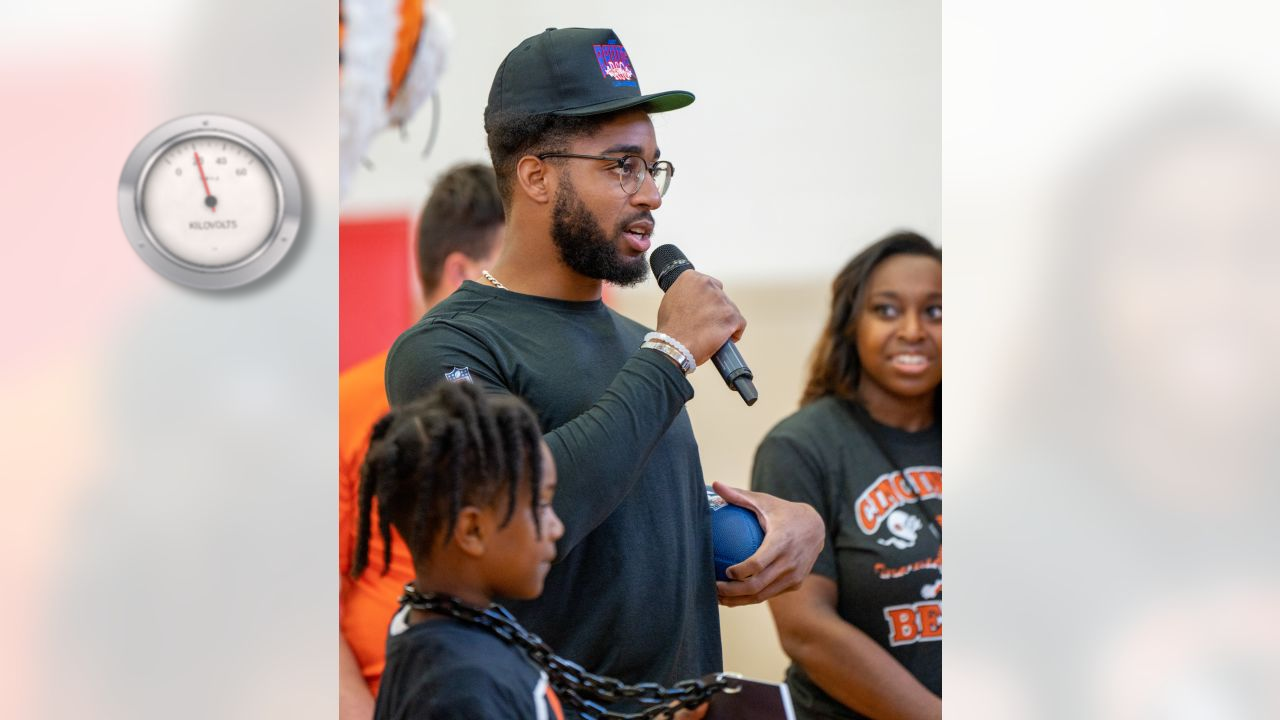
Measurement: 20kV
